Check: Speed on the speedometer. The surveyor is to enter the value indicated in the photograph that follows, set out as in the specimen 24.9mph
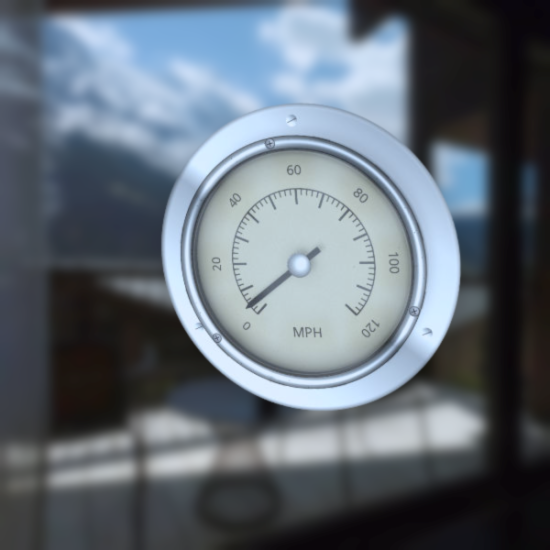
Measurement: 4mph
